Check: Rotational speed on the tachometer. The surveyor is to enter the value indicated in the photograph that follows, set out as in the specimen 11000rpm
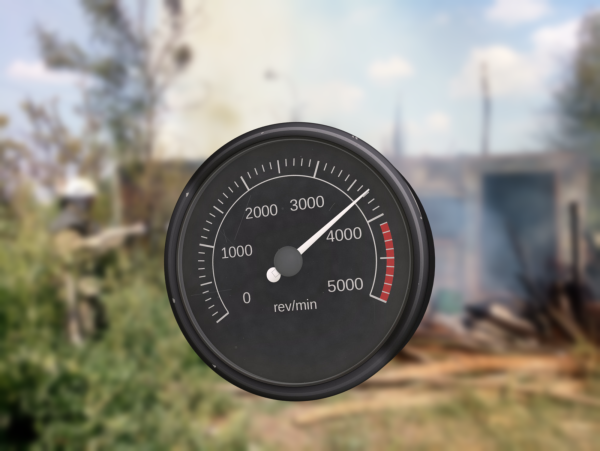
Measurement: 3700rpm
